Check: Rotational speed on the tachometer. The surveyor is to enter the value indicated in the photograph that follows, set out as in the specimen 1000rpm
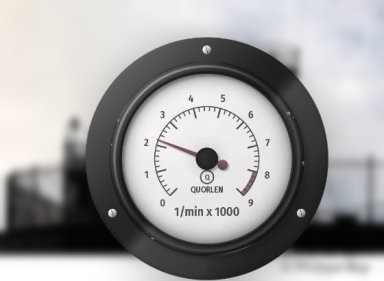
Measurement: 2200rpm
